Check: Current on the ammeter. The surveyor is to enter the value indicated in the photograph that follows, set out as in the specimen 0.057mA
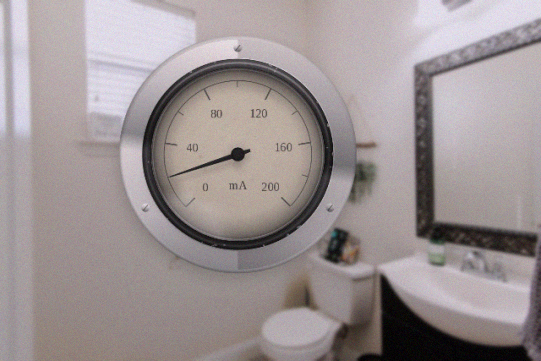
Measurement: 20mA
